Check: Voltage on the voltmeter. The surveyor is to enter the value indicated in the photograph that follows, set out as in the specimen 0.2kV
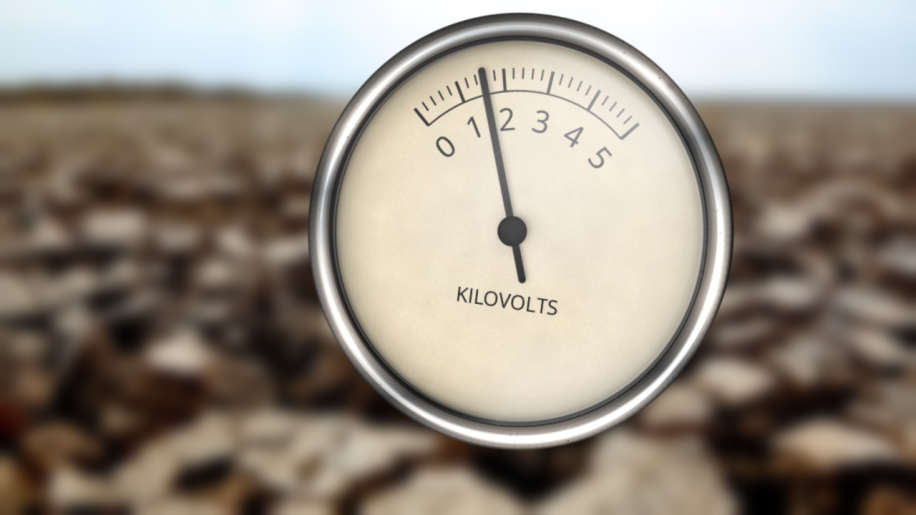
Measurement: 1.6kV
